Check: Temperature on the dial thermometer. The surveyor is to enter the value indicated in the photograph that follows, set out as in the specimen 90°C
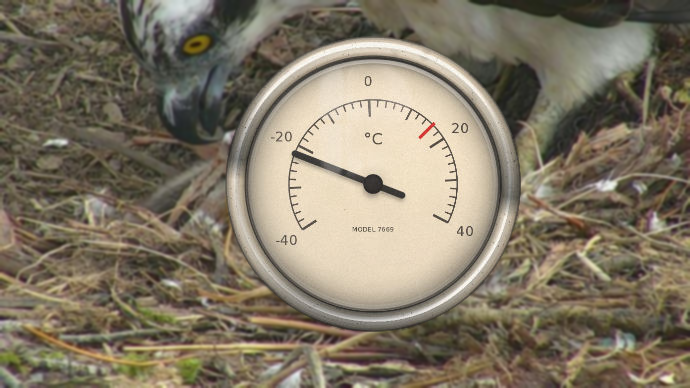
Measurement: -22°C
